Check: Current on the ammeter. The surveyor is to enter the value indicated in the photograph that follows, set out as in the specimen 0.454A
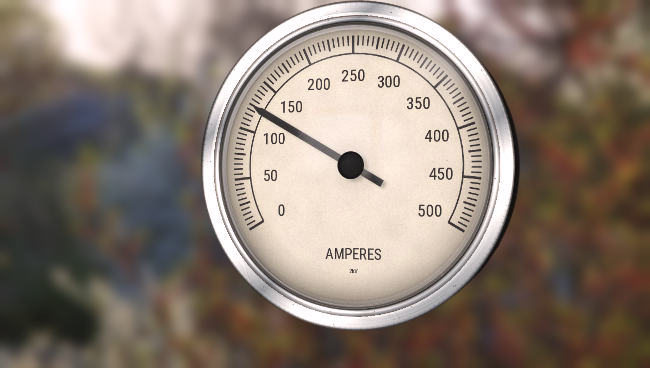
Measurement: 125A
